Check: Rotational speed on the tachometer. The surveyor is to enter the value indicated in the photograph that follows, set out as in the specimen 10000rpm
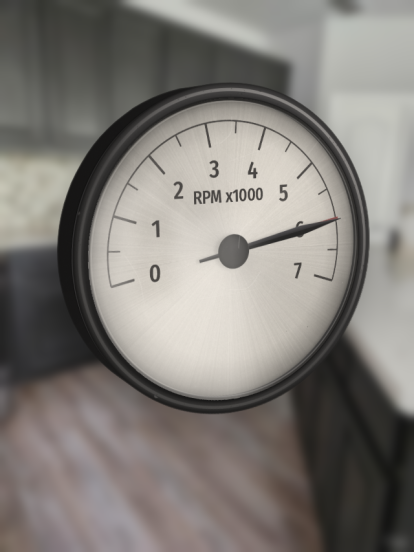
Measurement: 6000rpm
